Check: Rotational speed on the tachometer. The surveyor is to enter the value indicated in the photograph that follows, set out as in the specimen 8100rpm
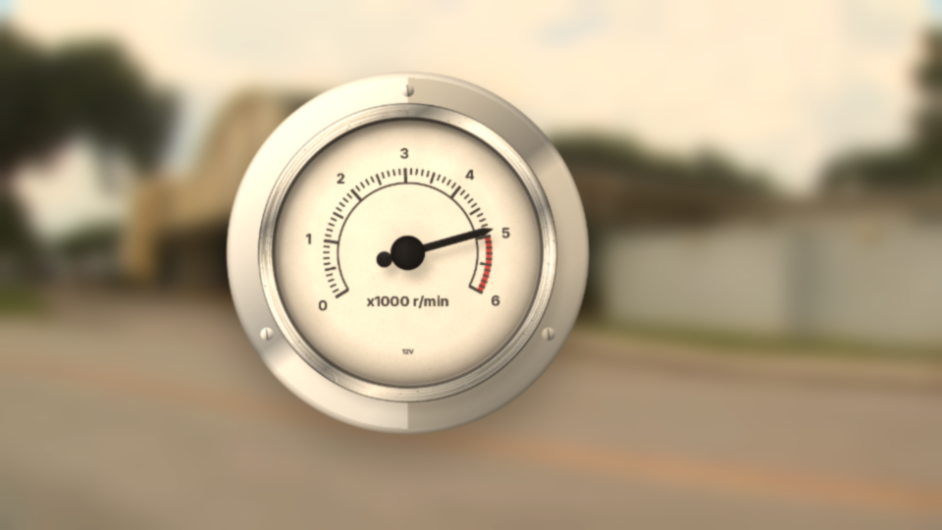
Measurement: 4900rpm
